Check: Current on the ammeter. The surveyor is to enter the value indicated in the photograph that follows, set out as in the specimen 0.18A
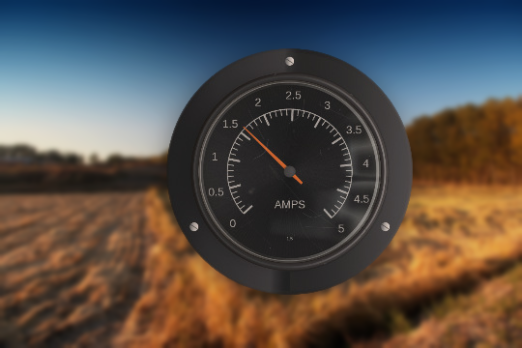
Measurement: 1.6A
